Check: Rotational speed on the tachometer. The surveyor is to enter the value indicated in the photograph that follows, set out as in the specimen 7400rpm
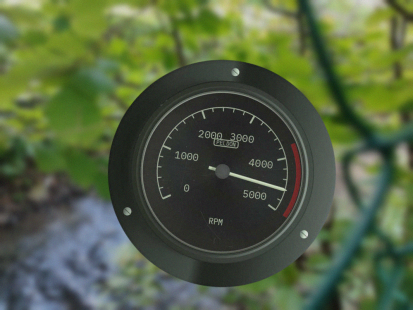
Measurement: 4600rpm
